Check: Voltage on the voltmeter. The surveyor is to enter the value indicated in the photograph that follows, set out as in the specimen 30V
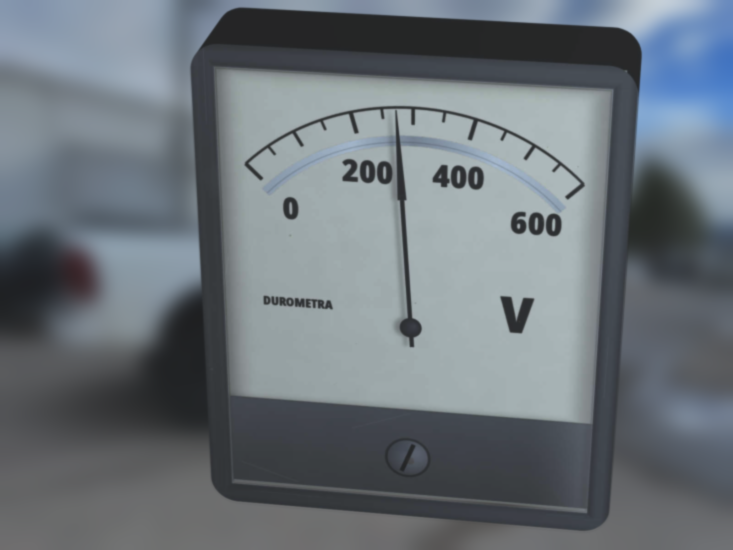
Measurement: 275V
